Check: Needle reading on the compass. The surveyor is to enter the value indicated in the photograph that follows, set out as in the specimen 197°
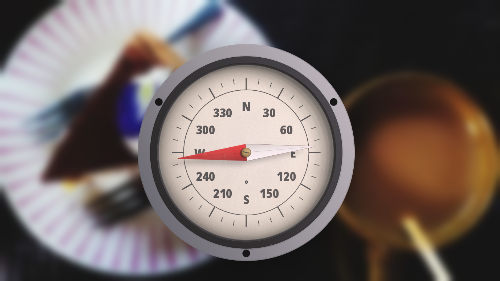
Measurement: 265°
